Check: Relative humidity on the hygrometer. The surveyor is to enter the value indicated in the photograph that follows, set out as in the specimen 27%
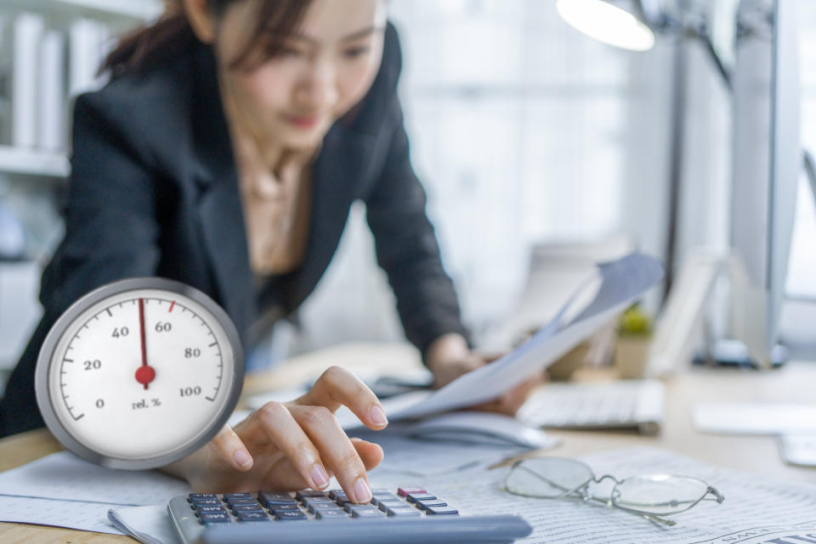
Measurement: 50%
